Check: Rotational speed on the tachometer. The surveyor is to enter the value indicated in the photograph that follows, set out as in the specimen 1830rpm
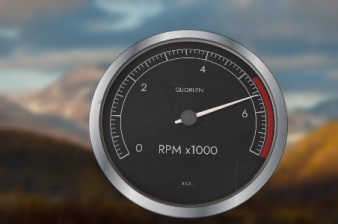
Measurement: 5600rpm
